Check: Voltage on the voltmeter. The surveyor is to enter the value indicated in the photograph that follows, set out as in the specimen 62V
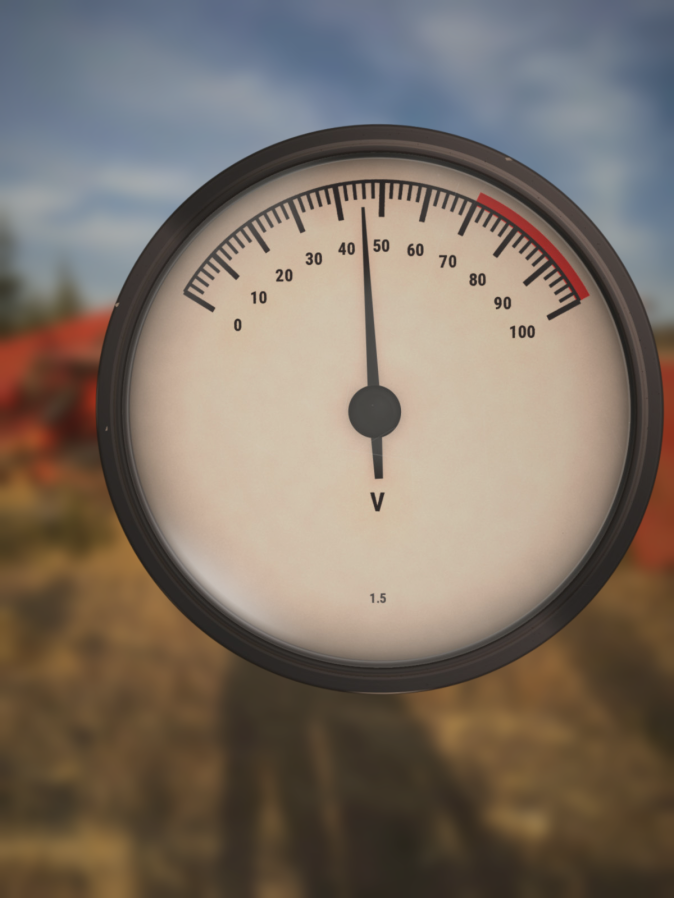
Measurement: 46V
